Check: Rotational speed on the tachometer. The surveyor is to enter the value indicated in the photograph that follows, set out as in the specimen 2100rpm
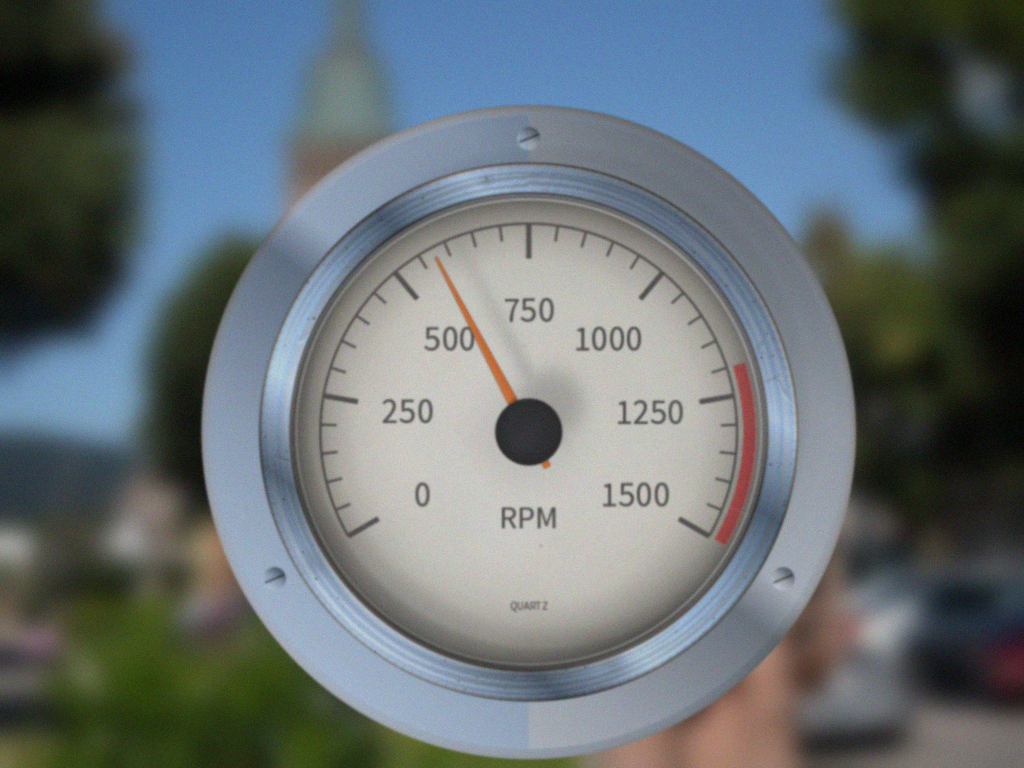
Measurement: 575rpm
